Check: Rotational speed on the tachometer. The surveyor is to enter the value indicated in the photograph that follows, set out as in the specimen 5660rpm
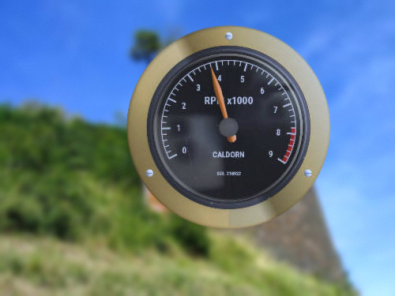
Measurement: 3800rpm
